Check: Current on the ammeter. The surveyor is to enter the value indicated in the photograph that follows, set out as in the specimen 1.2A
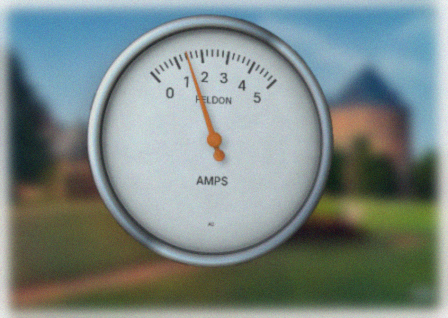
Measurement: 1.4A
